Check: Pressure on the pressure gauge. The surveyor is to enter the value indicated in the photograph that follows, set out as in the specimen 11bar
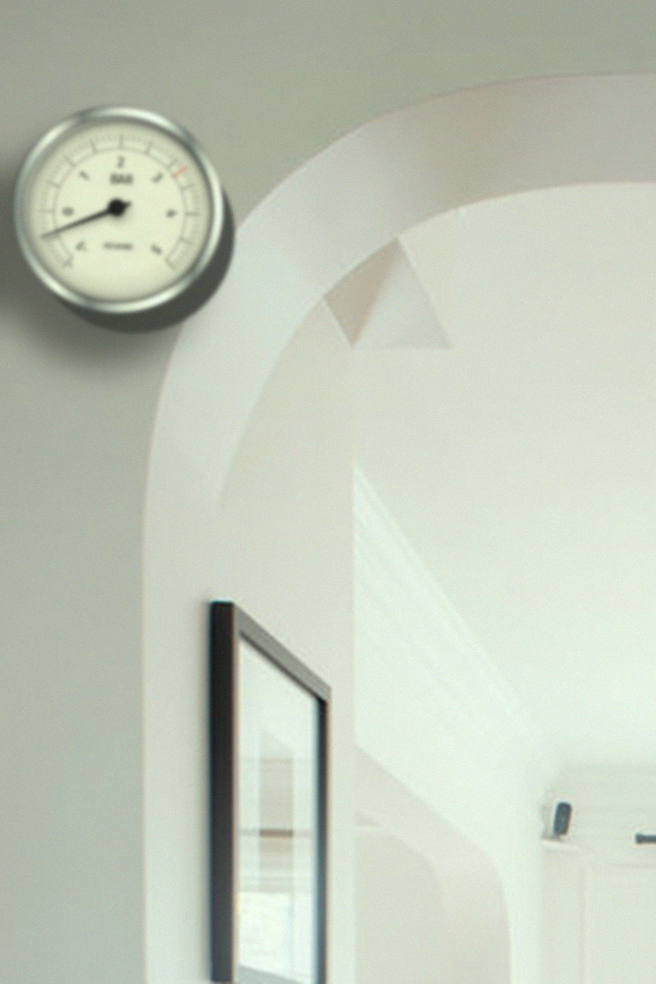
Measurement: -0.5bar
